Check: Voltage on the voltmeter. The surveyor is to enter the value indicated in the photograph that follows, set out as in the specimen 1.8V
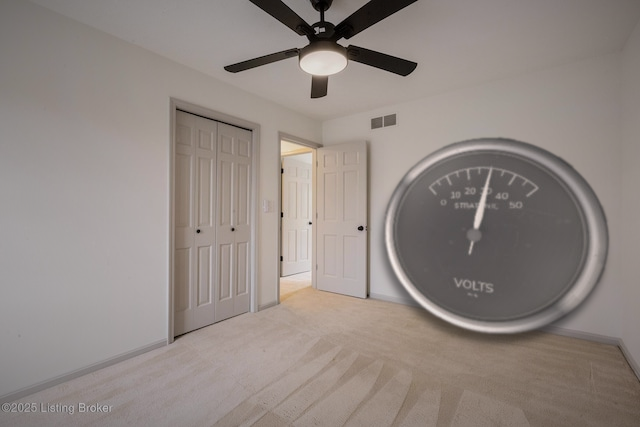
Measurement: 30V
